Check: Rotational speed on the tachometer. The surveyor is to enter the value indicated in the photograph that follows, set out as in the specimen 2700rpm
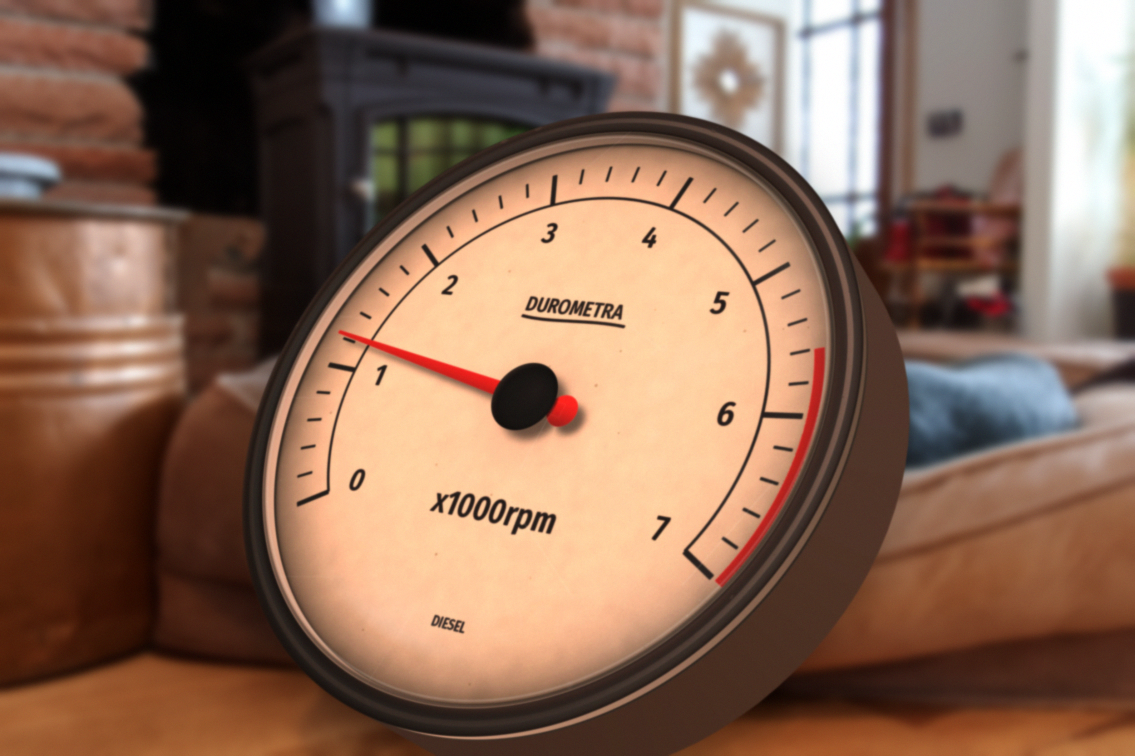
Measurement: 1200rpm
